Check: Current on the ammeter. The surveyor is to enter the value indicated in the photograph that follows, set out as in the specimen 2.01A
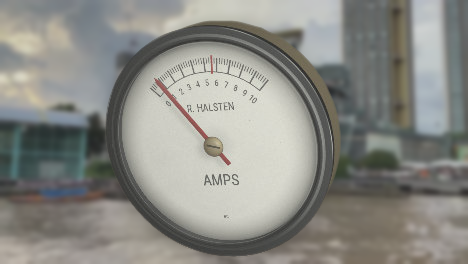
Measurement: 1A
